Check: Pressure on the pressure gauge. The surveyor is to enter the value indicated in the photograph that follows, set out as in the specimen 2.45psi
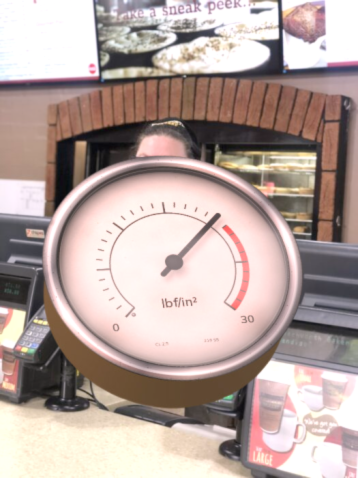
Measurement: 20psi
